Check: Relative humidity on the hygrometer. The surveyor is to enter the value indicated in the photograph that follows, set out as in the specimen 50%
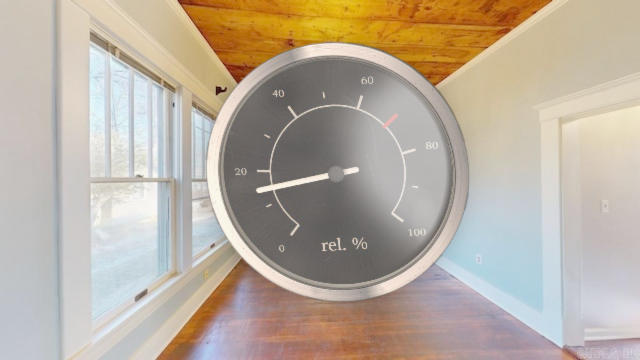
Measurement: 15%
